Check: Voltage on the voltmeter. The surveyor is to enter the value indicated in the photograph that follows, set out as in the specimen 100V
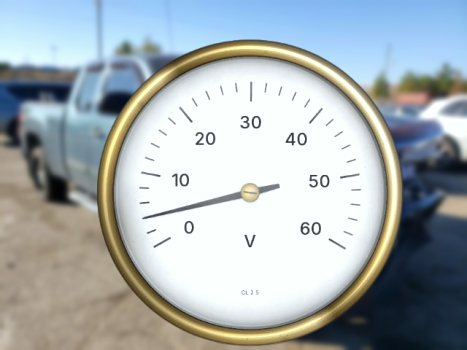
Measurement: 4V
